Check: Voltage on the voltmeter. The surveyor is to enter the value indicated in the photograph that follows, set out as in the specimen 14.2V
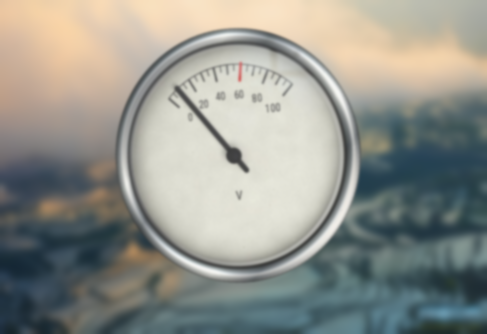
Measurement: 10V
